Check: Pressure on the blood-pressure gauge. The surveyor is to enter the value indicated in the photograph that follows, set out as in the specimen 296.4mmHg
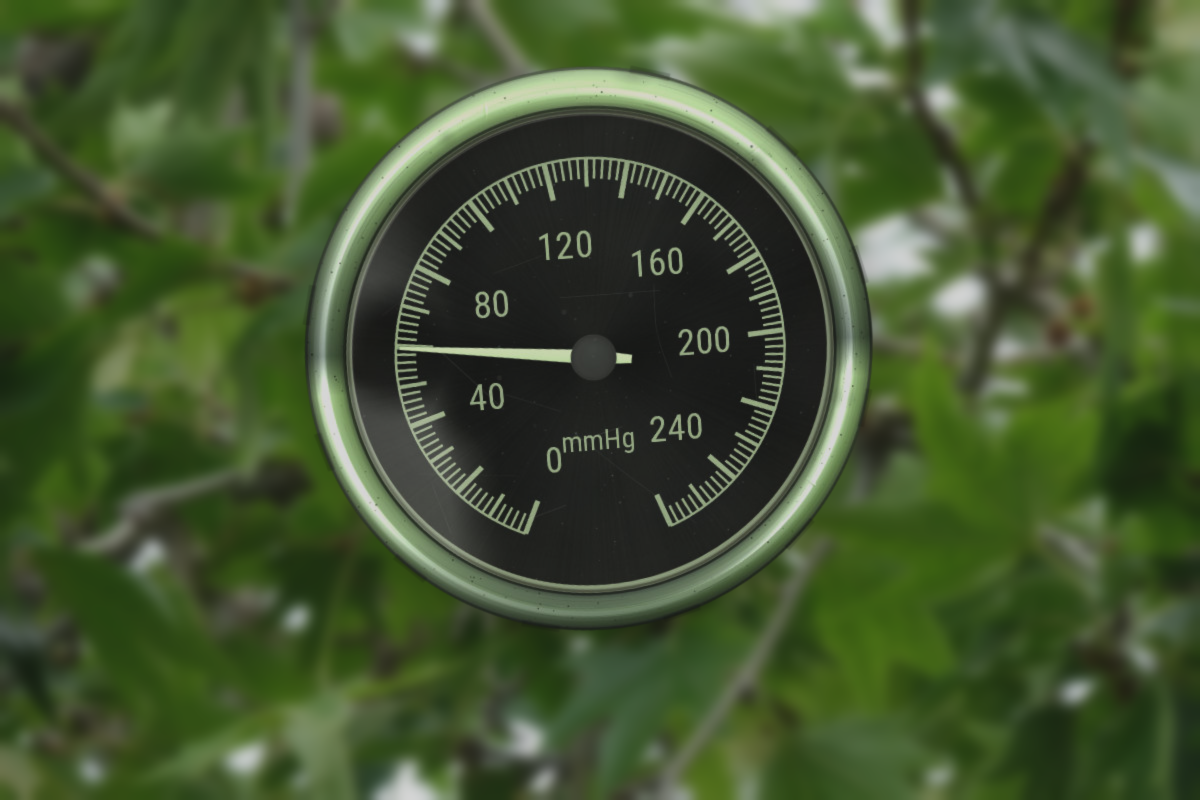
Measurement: 60mmHg
